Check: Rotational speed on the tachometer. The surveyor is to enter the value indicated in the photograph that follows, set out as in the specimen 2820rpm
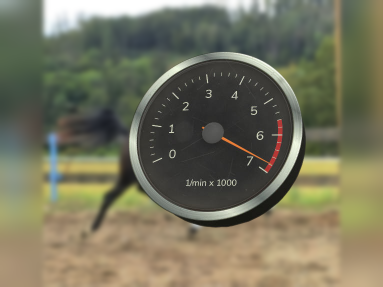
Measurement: 6800rpm
